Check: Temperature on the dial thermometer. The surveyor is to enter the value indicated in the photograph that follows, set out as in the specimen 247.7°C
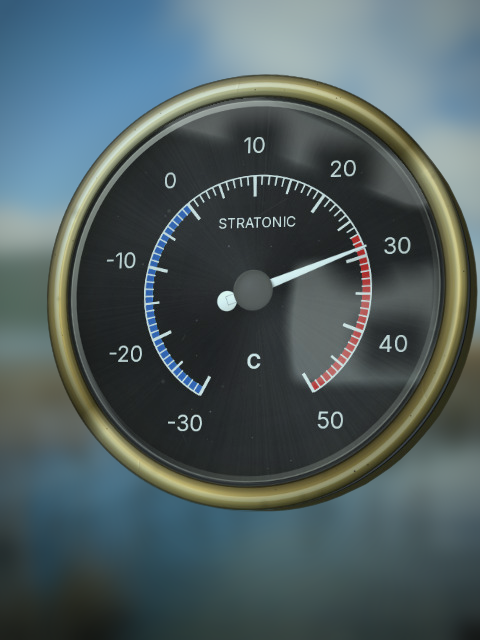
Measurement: 29°C
